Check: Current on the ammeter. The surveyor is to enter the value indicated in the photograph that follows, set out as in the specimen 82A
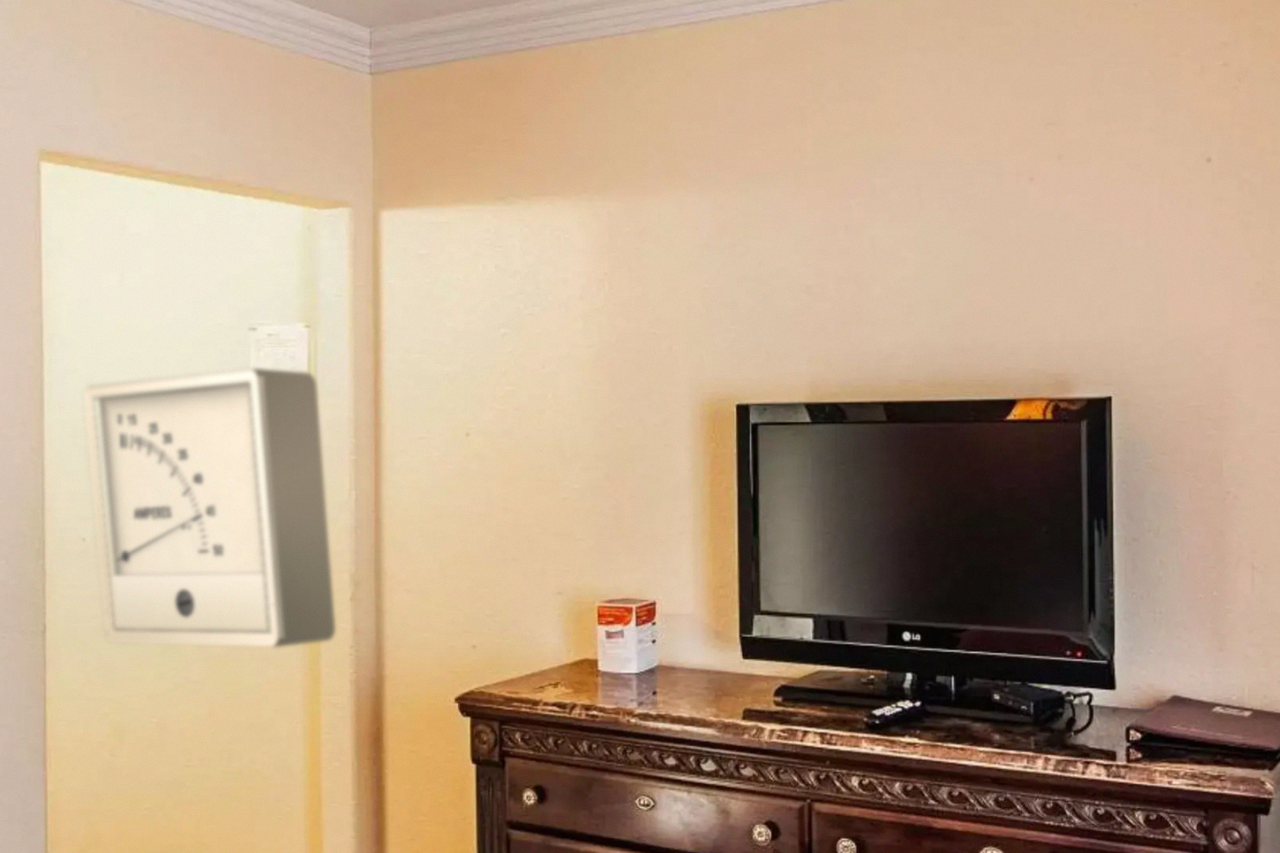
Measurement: 45A
